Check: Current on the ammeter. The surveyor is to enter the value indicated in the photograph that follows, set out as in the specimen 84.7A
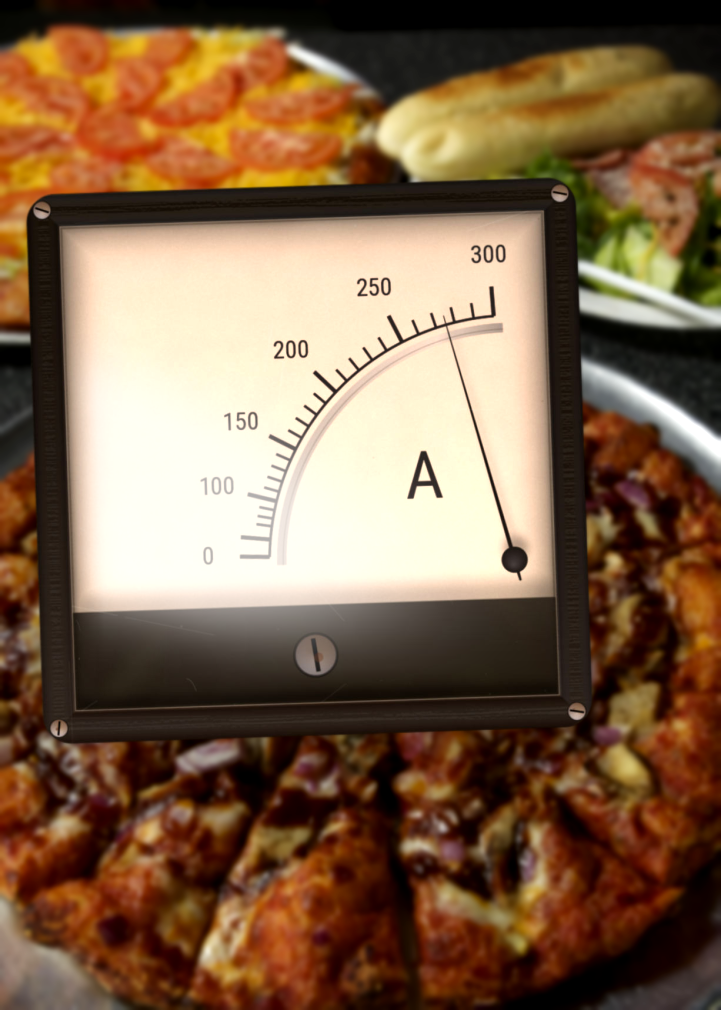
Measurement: 275A
